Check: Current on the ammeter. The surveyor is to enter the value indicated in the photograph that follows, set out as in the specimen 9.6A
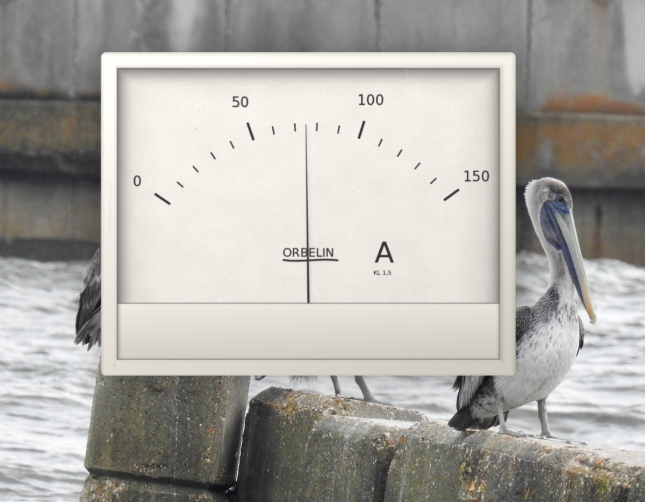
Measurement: 75A
